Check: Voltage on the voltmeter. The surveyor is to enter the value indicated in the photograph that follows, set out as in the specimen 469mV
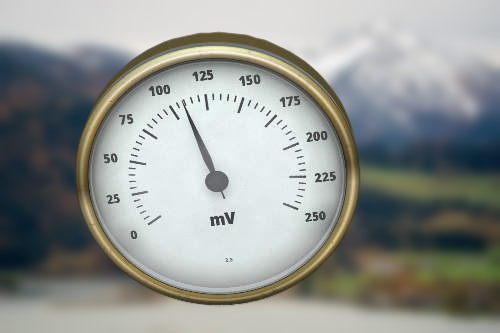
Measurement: 110mV
